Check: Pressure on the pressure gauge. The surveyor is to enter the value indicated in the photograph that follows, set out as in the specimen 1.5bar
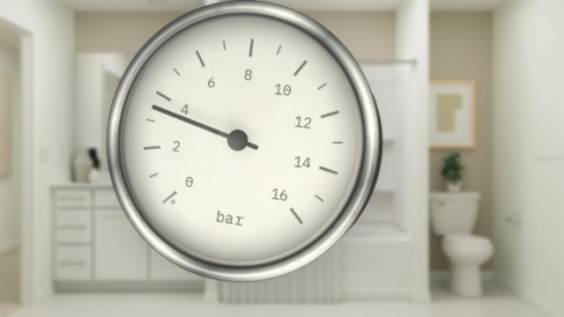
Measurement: 3.5bar
